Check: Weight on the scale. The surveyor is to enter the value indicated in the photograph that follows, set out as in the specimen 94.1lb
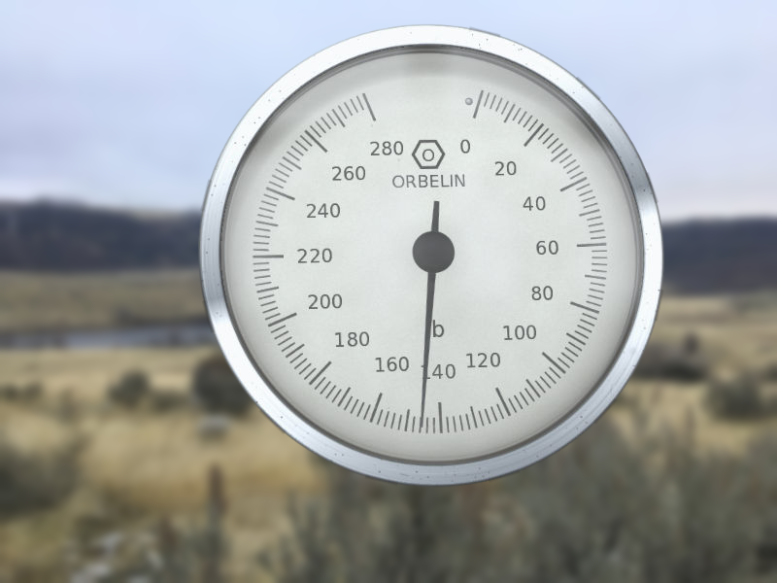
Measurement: 146lb
